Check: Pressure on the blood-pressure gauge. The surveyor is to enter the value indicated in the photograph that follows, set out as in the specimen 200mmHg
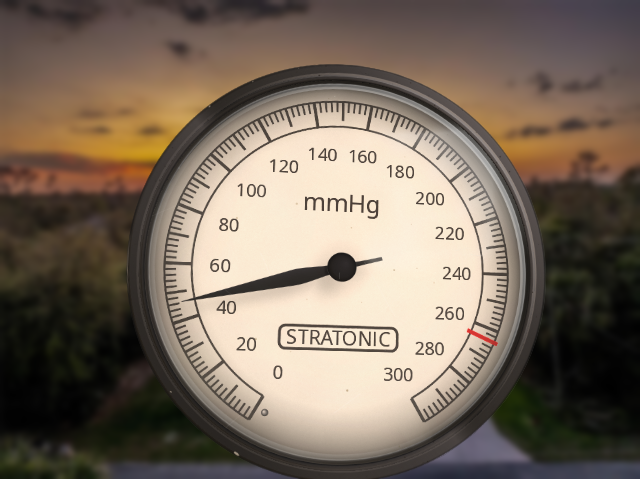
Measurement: 46mmHg
